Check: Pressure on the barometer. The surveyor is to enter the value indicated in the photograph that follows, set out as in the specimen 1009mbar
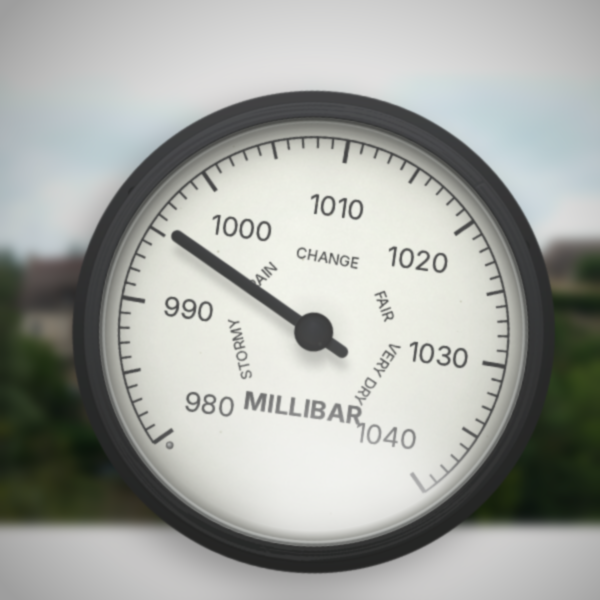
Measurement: 995.5mbar
